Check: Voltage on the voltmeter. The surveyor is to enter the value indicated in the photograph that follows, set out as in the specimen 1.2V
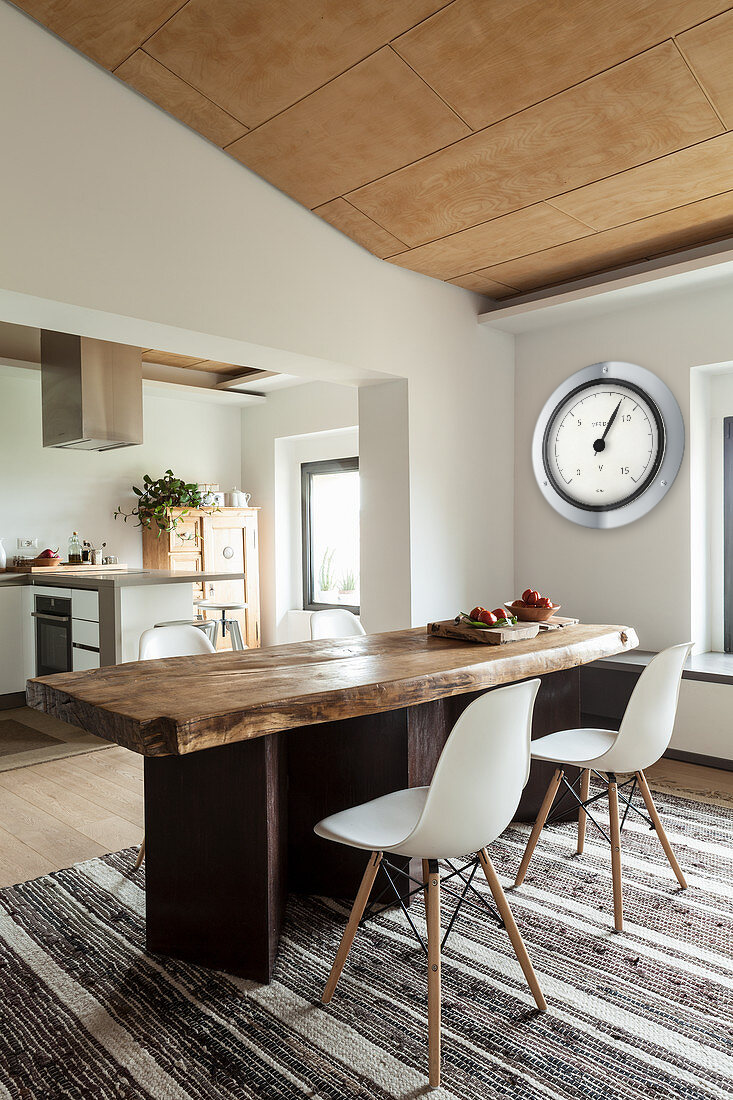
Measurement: 9V
